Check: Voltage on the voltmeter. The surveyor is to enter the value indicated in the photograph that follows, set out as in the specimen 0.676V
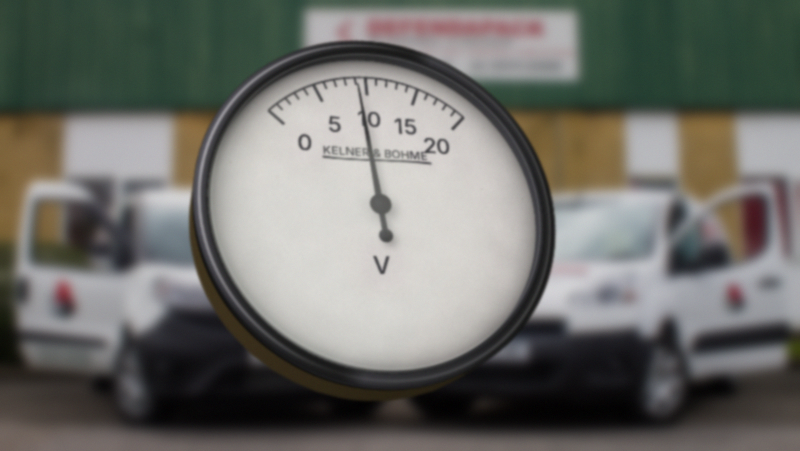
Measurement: 9V
